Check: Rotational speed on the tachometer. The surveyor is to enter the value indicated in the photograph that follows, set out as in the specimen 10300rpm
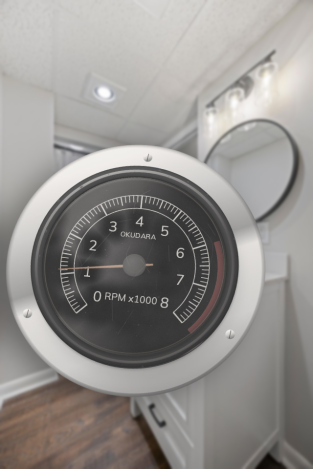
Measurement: 1100rpm
